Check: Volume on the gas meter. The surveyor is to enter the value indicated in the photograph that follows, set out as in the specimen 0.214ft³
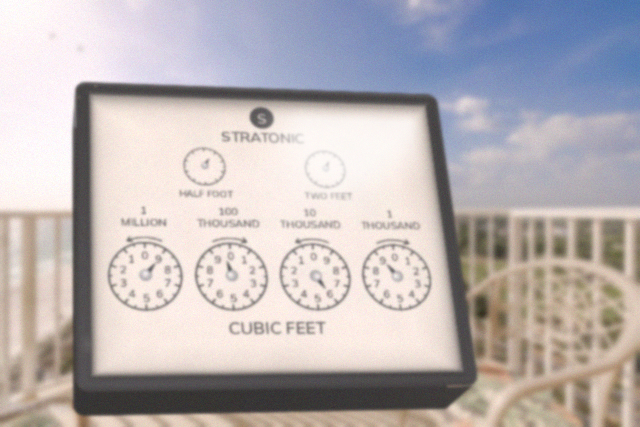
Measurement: 895900ft³
